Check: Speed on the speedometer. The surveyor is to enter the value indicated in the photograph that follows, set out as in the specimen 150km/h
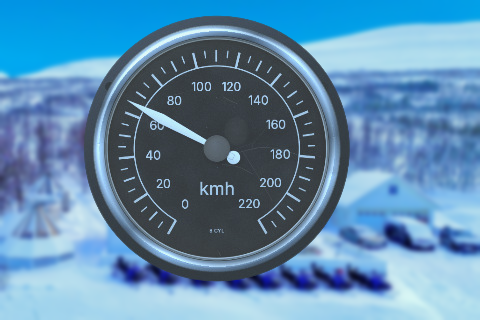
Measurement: 65km/h
